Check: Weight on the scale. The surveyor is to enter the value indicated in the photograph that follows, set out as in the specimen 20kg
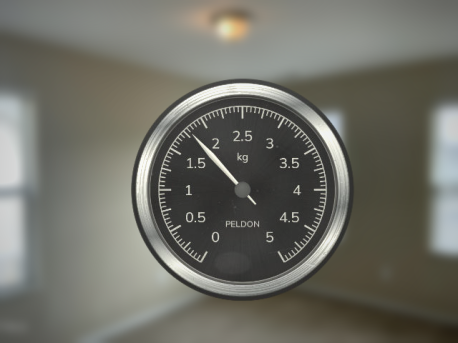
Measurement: 1.8kg
